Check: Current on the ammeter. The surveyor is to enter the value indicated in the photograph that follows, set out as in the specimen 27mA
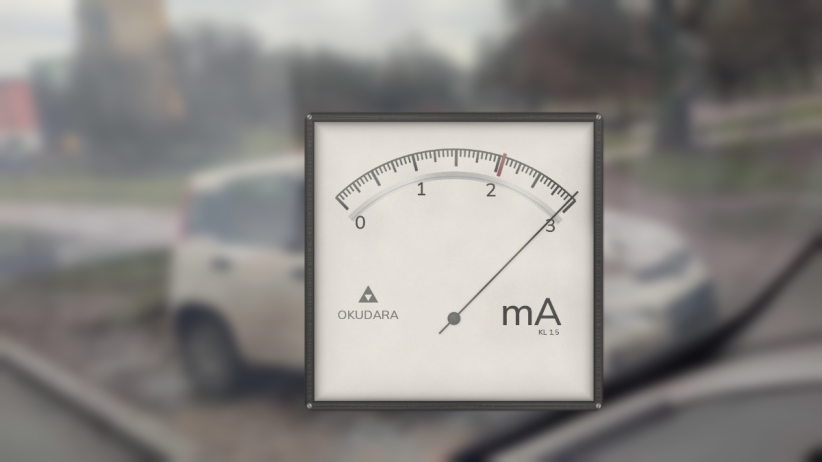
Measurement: 2.95mA
